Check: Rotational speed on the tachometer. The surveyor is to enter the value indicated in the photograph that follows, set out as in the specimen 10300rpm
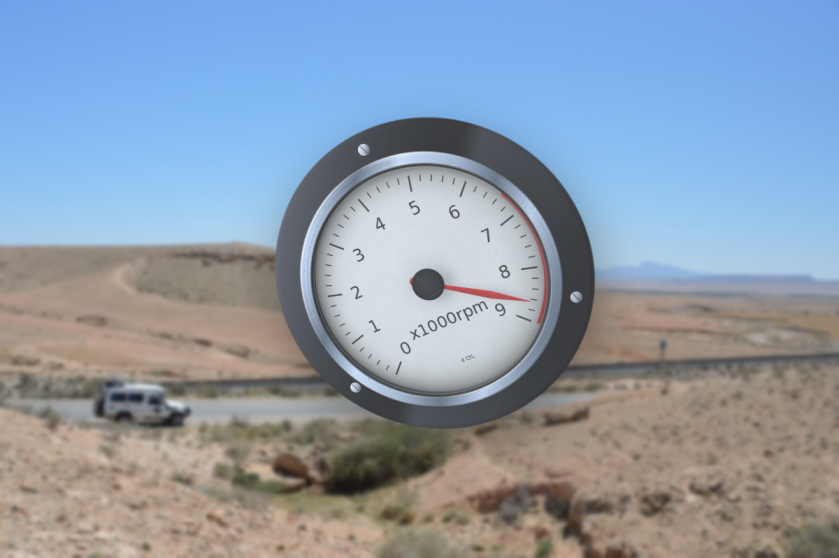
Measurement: 8600rpm
